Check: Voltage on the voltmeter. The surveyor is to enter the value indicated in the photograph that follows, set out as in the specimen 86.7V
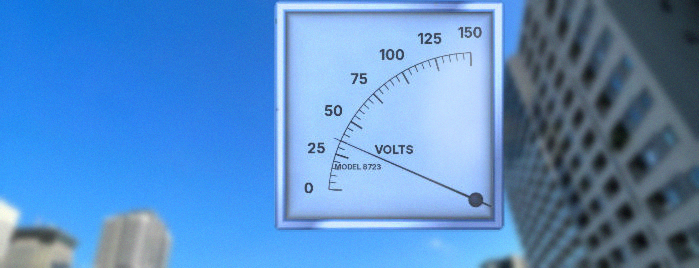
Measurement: 35V
